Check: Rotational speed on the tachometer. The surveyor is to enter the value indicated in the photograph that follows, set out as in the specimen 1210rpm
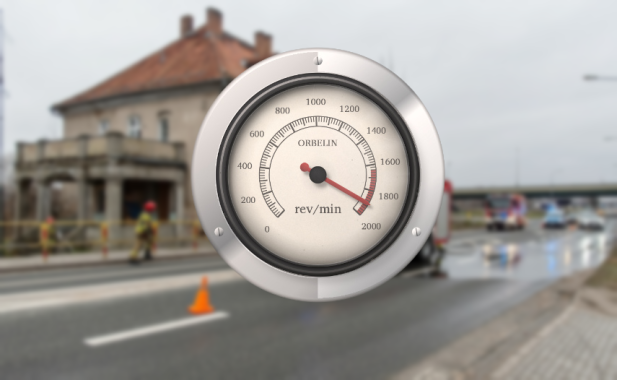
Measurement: 1900rpm
